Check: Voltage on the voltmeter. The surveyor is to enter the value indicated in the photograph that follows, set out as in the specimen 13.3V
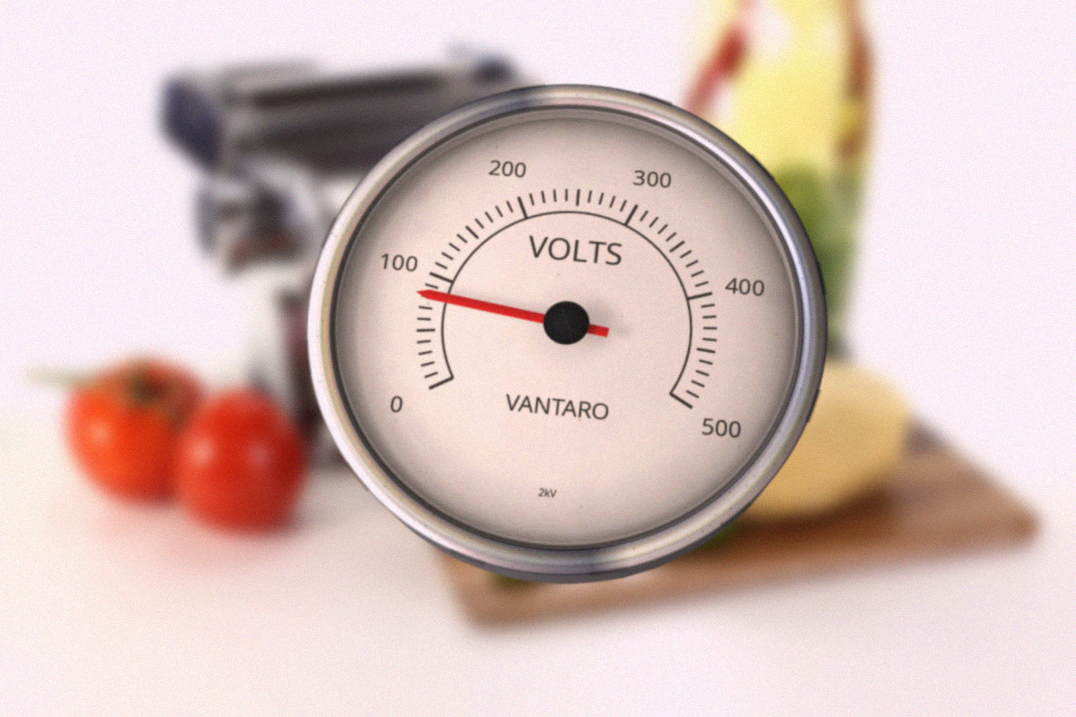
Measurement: 80V
